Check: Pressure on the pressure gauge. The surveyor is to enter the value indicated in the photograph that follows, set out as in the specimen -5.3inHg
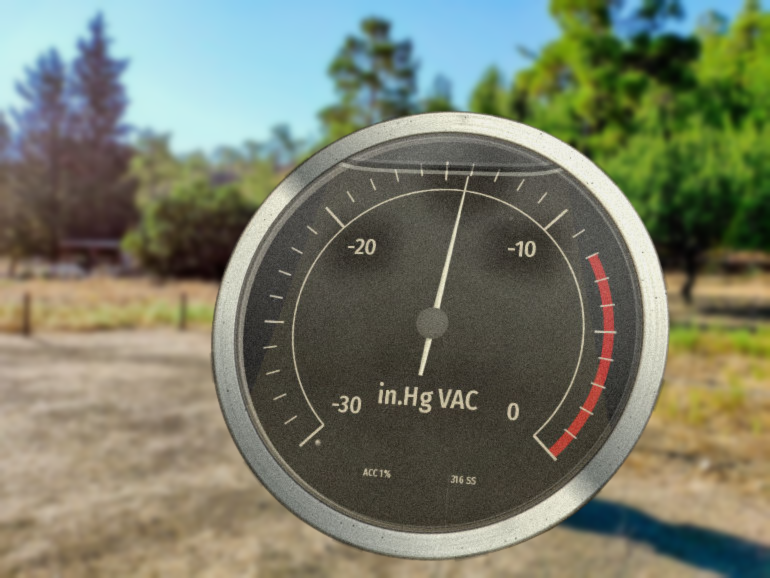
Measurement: -14inHg
